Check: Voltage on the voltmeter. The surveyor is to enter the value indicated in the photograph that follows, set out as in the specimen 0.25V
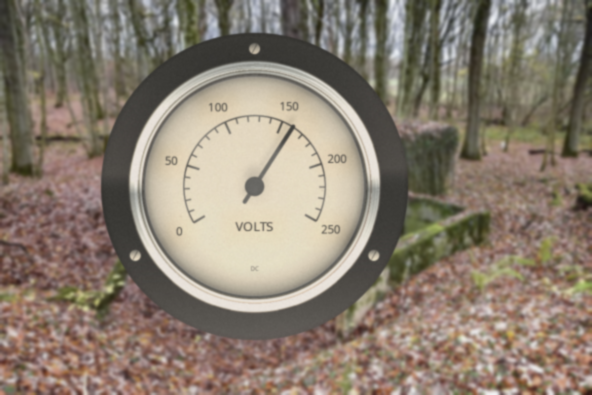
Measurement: 160V
